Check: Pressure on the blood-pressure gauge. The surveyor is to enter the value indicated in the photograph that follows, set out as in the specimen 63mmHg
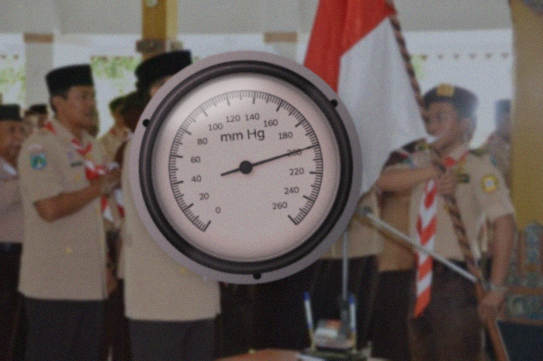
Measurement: 200mmHg
